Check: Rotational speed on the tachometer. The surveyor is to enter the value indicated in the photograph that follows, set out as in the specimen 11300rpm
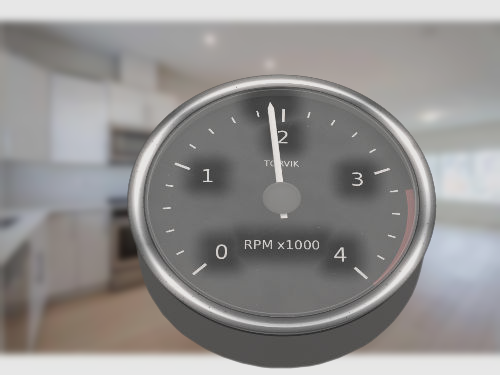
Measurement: 1900rpm
